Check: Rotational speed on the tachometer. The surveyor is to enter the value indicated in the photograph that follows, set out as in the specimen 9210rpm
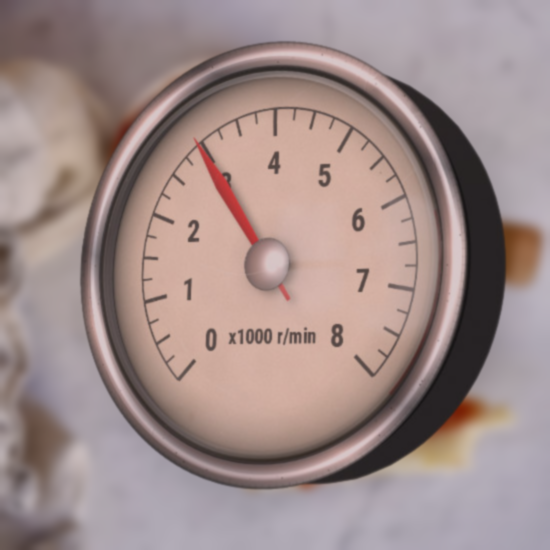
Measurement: 3000rpm
